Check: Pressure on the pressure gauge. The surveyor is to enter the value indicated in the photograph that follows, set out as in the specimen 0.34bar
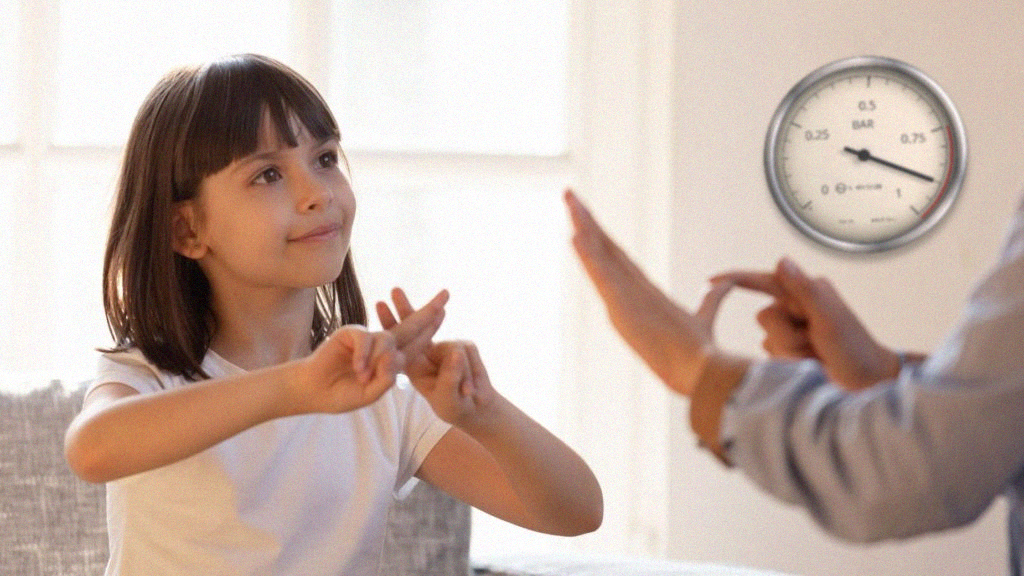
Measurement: 0.9bar
